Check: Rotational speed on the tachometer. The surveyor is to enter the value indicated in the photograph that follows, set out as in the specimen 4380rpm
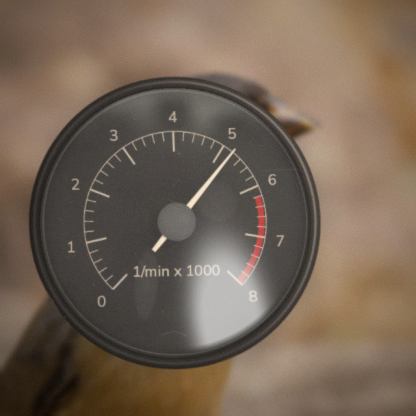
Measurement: 5200rpm
